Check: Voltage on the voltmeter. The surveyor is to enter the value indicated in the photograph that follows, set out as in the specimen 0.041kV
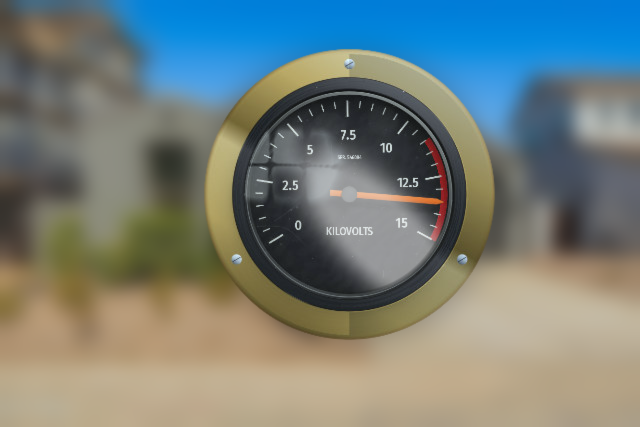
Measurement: 13.5kV
